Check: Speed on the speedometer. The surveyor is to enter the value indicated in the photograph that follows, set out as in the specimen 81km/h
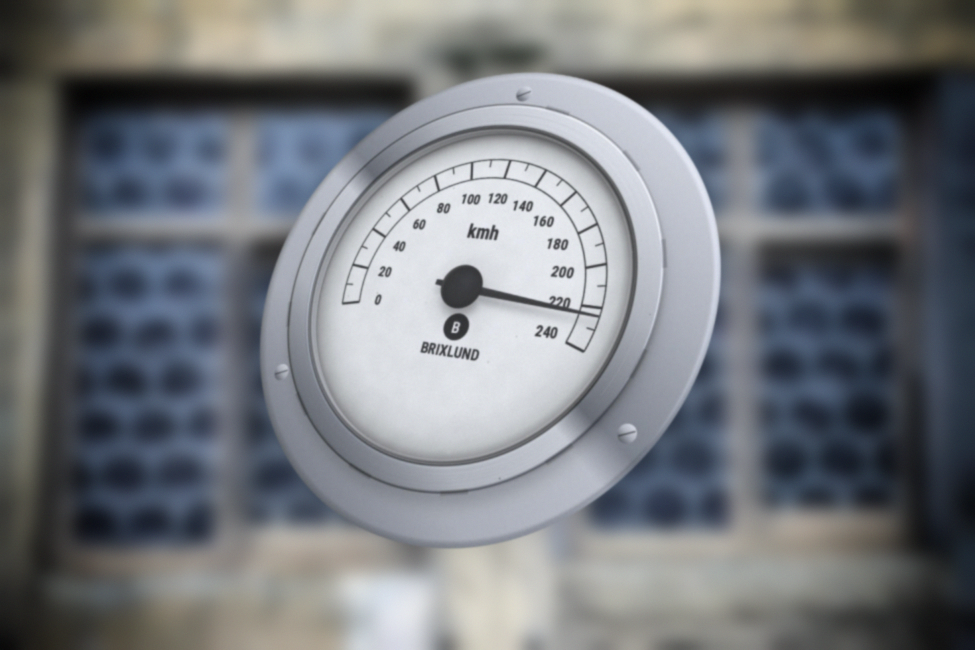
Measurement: 225km/h
